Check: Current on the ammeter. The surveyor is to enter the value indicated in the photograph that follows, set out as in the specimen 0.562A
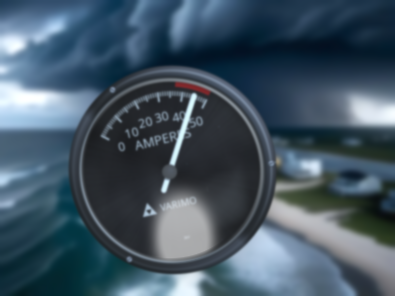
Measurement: 45A
